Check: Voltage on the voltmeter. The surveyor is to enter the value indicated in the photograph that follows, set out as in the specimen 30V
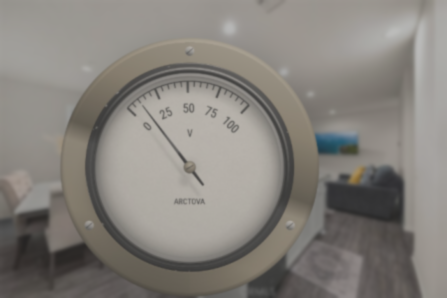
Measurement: 10V
